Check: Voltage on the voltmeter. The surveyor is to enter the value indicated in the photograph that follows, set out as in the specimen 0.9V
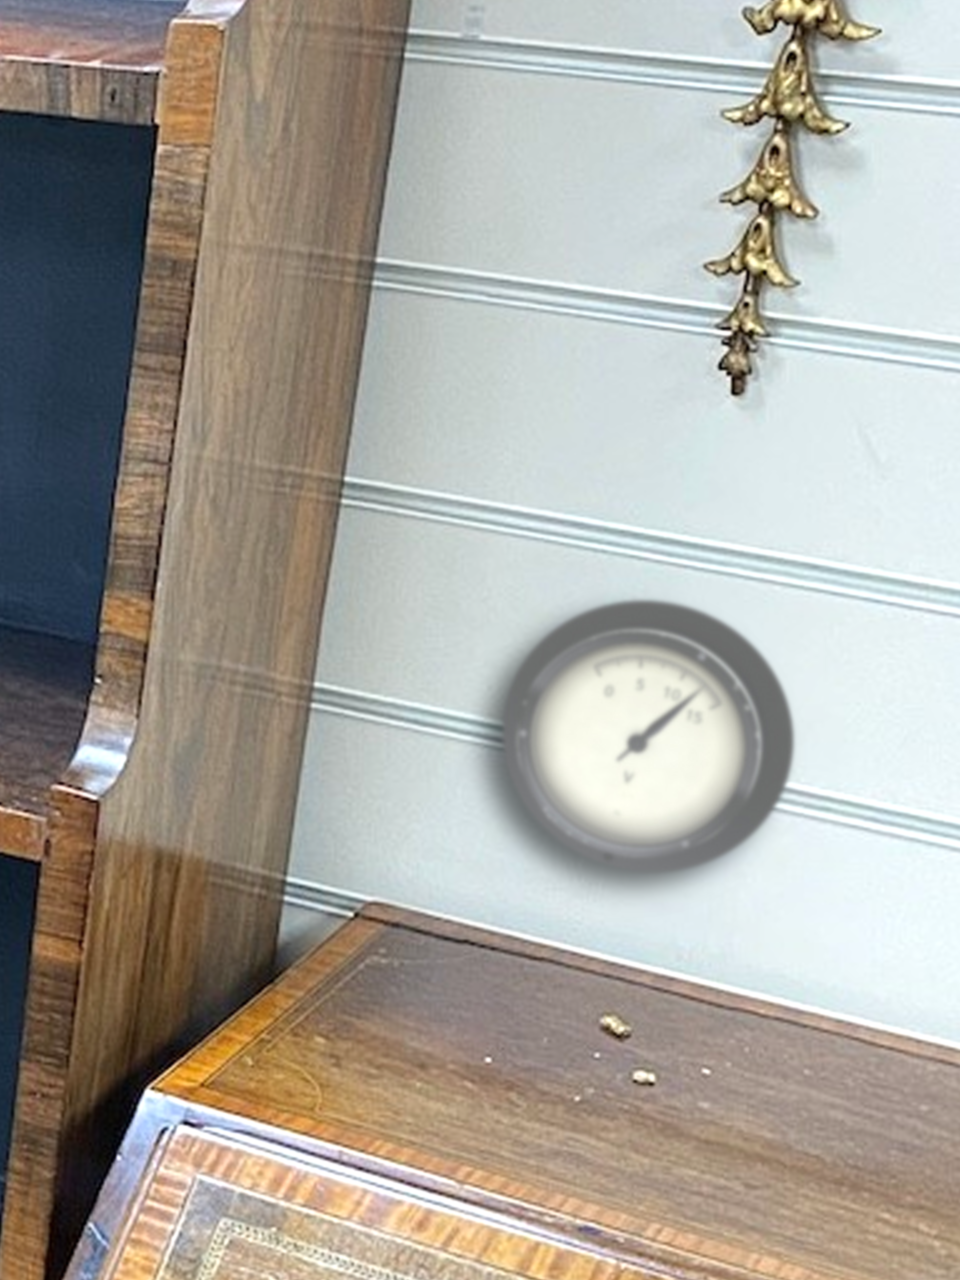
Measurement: 12.5V
